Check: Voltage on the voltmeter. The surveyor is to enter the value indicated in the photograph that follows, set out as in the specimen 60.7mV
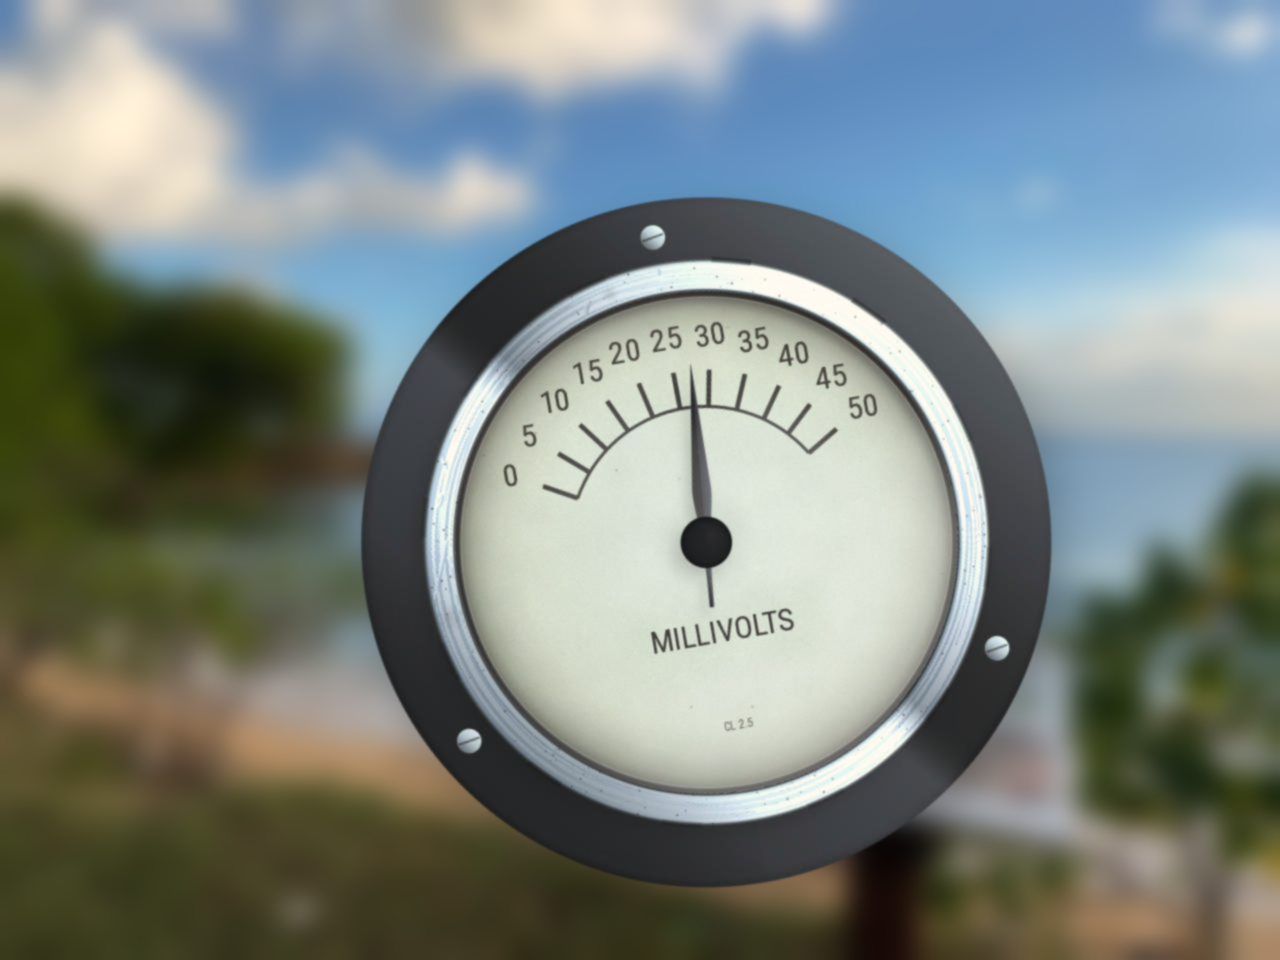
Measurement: 27.5mV
